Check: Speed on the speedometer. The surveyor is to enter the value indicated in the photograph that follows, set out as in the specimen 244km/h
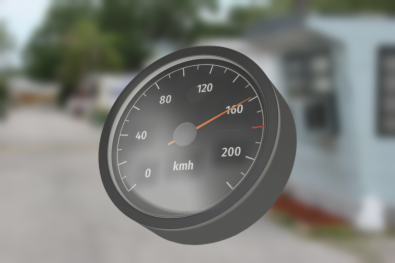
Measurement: 160km/h
